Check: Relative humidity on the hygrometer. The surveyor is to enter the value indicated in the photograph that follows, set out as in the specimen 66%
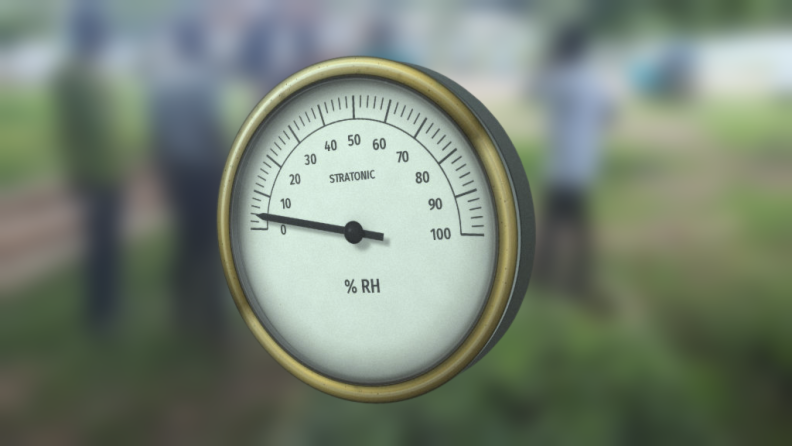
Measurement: 4%
